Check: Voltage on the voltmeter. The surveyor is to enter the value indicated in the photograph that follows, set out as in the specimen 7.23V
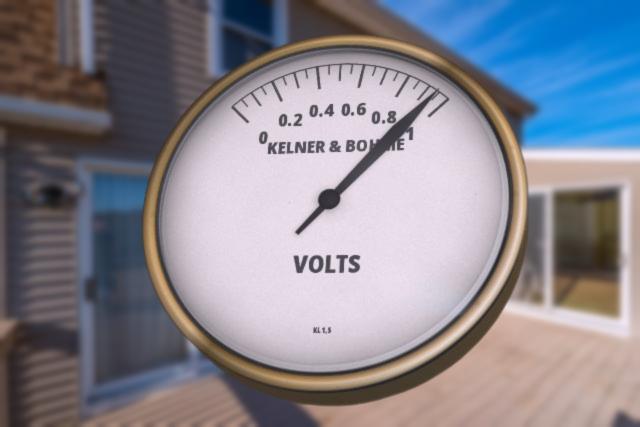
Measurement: 0.95V
